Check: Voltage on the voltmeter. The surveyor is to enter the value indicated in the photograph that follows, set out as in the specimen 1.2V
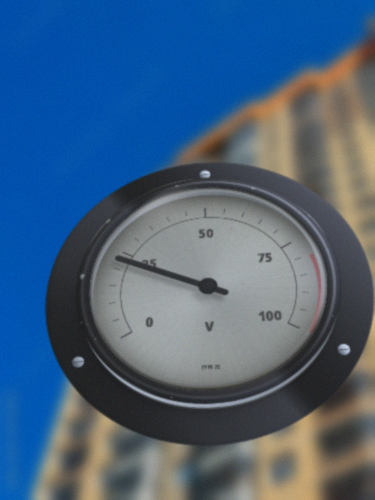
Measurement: 22.5V
